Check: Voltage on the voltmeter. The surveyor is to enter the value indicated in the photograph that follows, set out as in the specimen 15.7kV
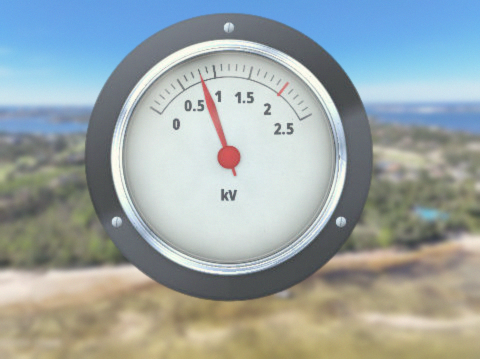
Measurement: 0.8kV
